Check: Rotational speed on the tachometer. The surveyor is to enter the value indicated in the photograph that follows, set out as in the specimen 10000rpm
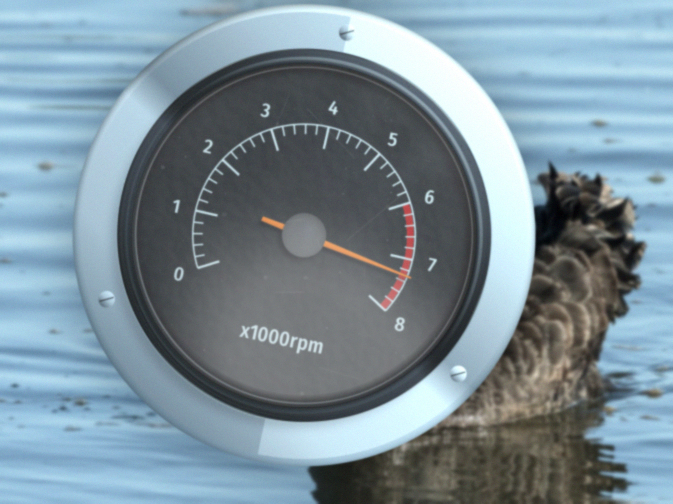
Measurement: 7300rpm
